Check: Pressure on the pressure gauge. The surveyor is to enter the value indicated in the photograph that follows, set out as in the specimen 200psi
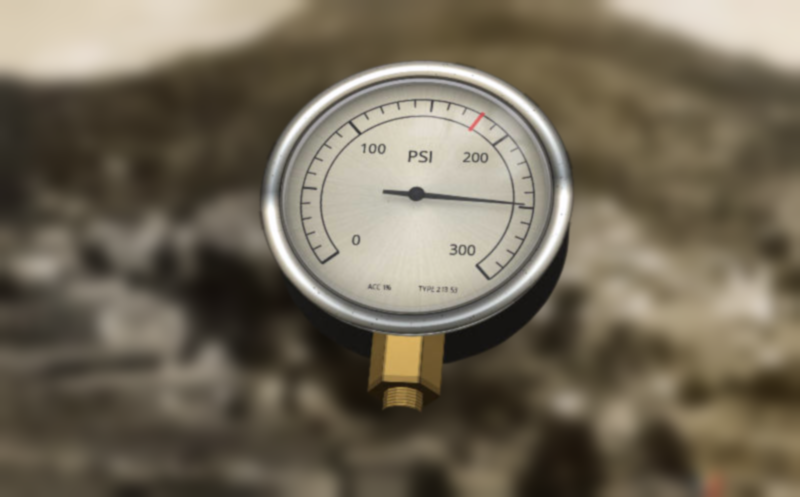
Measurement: 250psi
